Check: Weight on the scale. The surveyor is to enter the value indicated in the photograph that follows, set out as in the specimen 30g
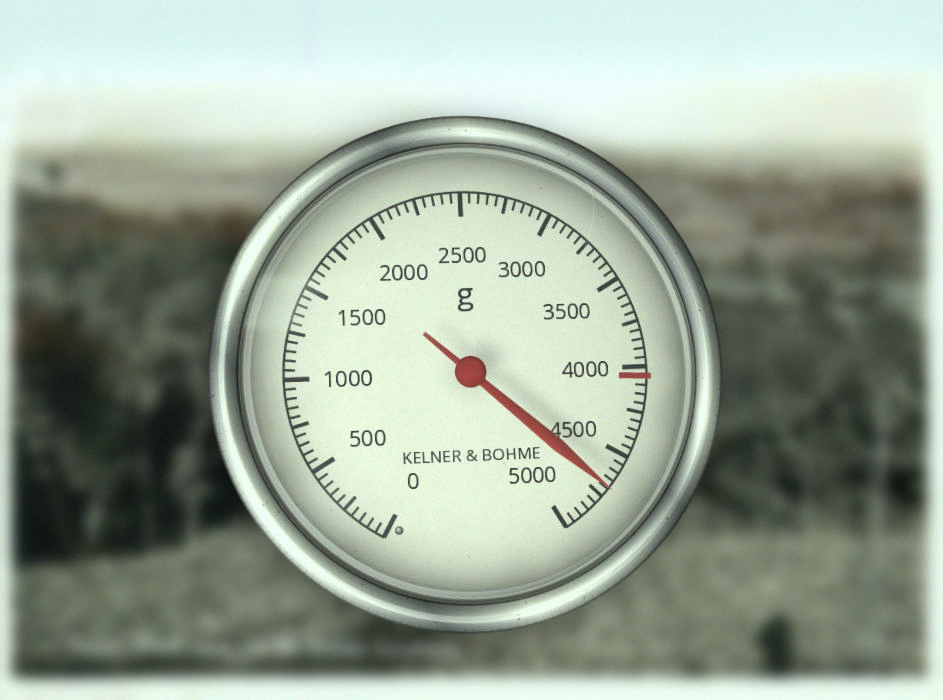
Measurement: 4700g
